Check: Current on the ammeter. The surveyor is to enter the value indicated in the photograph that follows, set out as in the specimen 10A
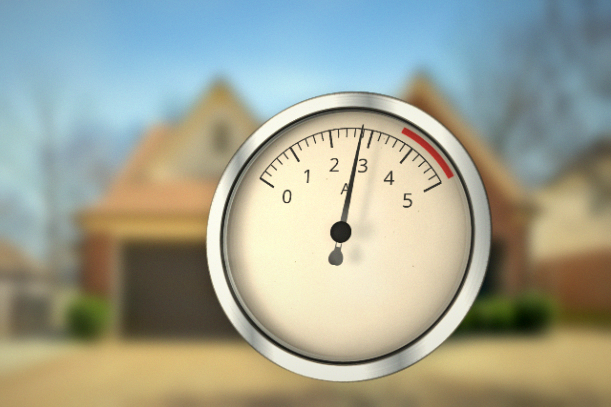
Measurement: 2.8A
